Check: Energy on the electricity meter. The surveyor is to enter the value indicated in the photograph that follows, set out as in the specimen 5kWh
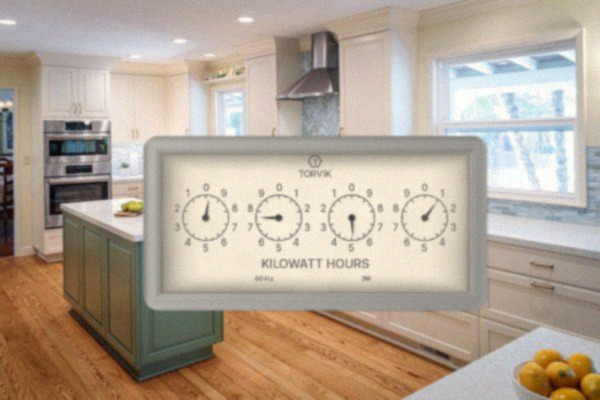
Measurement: 9751kWh
